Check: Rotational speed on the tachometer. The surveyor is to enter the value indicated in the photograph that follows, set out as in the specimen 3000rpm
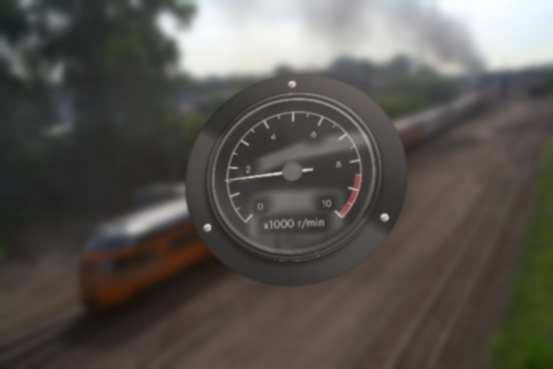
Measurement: 1500rpm
